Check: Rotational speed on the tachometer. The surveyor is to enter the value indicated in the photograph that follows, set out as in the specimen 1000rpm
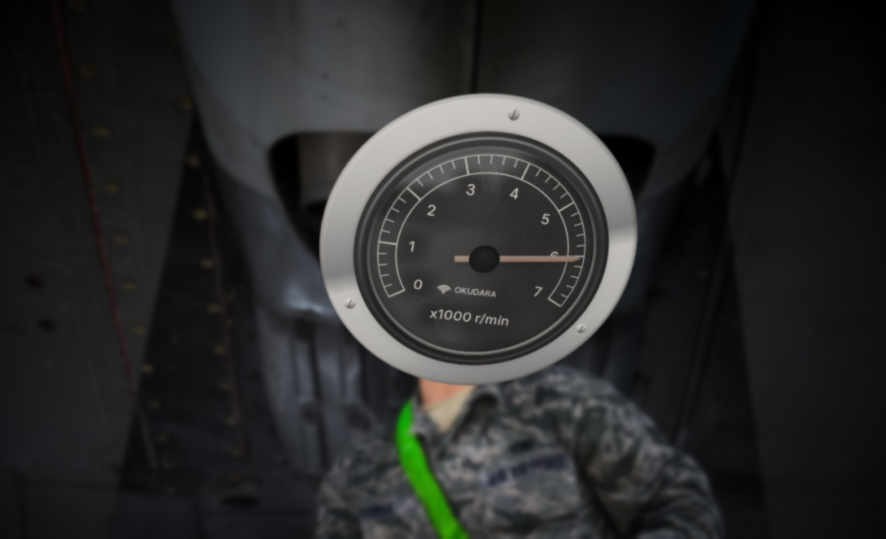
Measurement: 6000rpm
